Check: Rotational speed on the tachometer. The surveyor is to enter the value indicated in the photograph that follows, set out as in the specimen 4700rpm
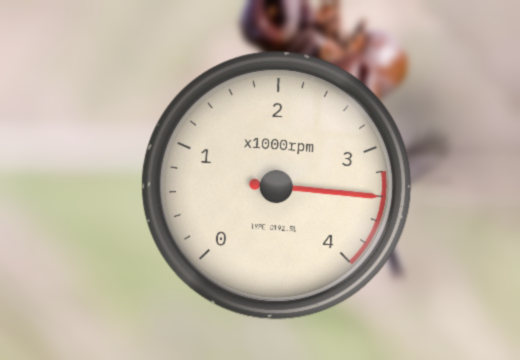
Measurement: 3400rpm
